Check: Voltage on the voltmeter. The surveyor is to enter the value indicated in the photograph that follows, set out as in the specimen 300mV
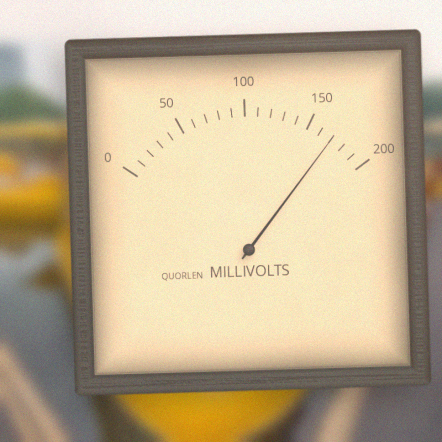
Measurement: 170mV
